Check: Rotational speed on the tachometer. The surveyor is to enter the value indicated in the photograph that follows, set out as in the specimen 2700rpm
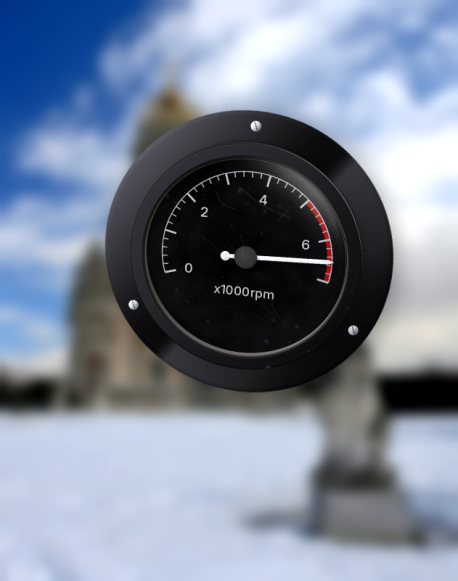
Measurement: 6500rpm
